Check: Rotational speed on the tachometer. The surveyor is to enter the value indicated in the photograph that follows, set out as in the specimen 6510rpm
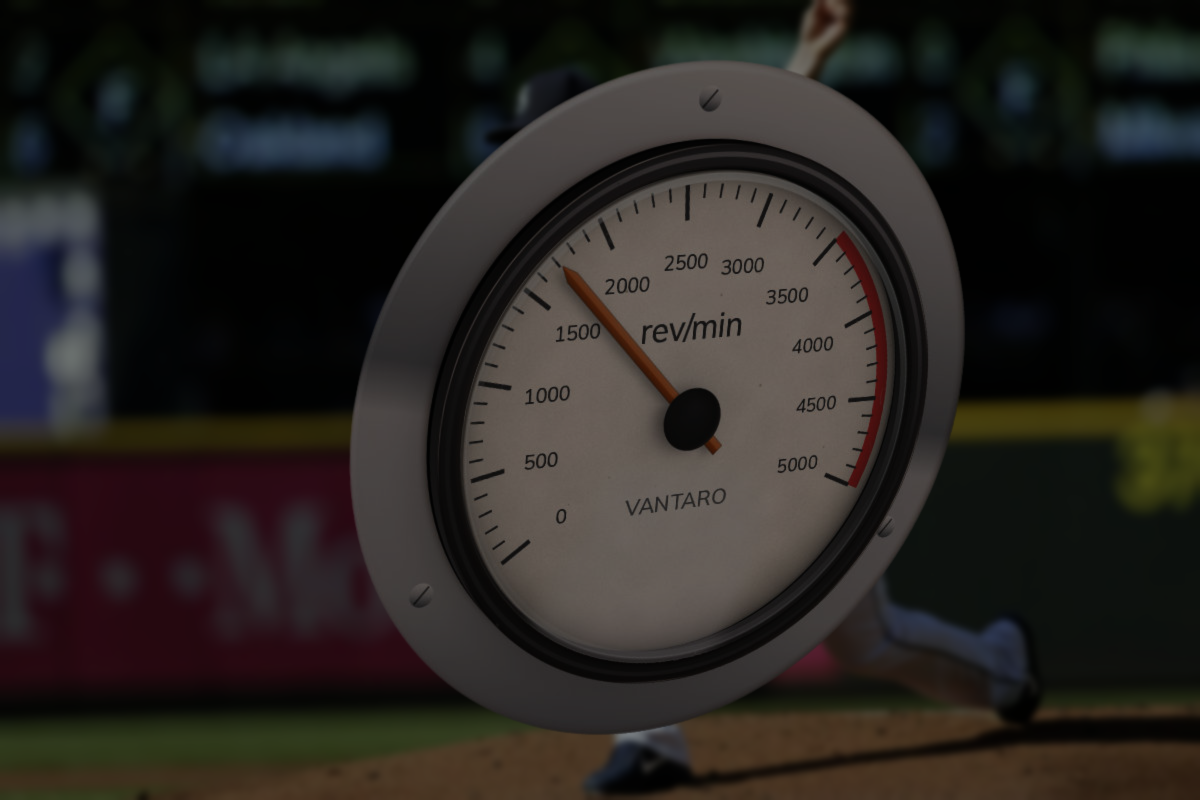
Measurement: 1700rpm
